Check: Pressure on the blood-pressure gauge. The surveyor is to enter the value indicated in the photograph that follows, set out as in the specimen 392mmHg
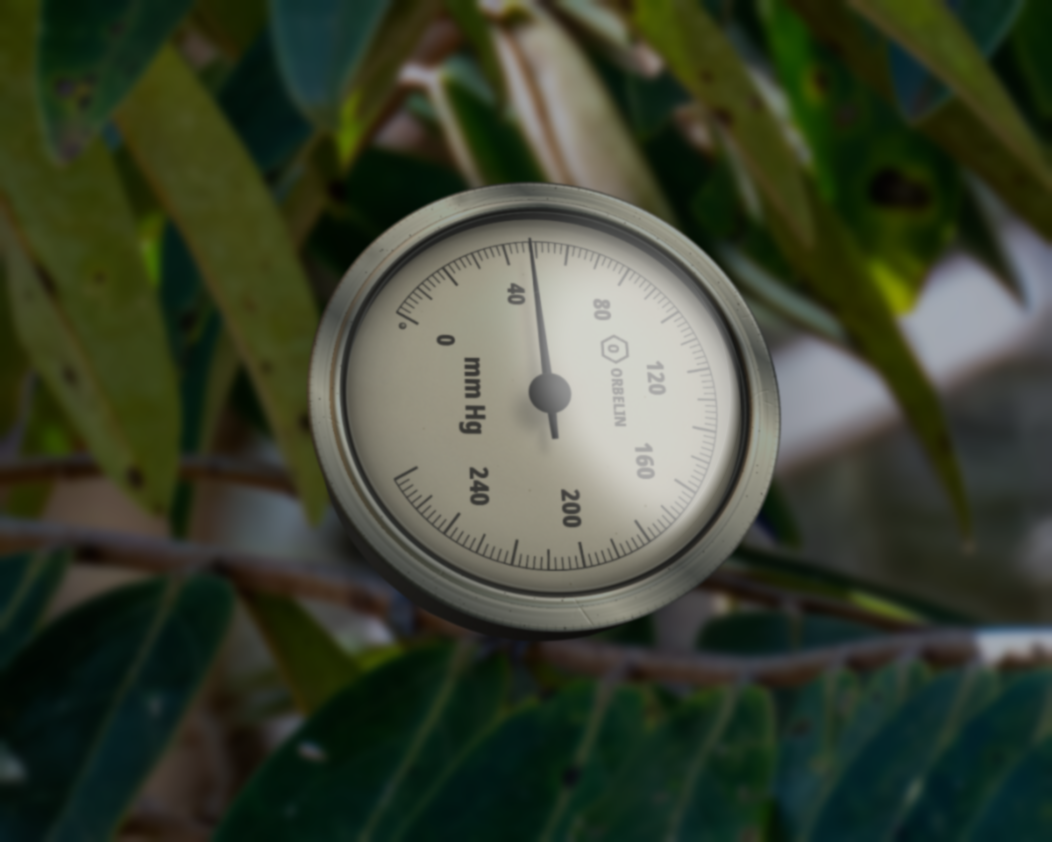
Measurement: 48mmHg
